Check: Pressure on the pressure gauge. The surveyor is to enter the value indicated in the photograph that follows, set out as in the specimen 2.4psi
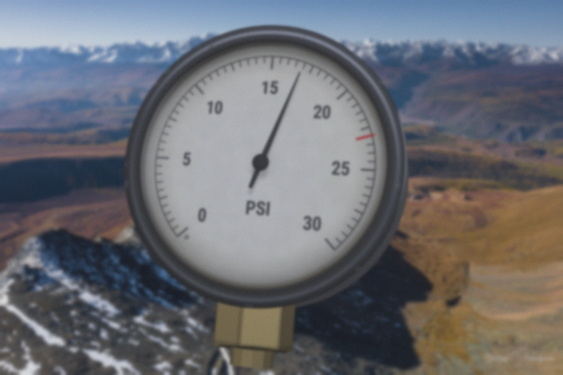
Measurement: 17psi
